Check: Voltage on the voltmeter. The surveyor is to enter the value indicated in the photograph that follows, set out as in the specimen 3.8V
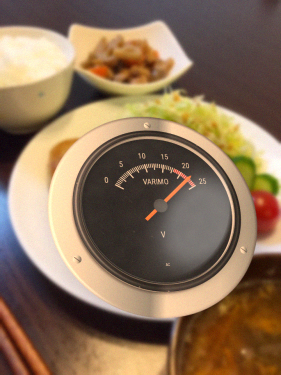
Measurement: 22.5V
